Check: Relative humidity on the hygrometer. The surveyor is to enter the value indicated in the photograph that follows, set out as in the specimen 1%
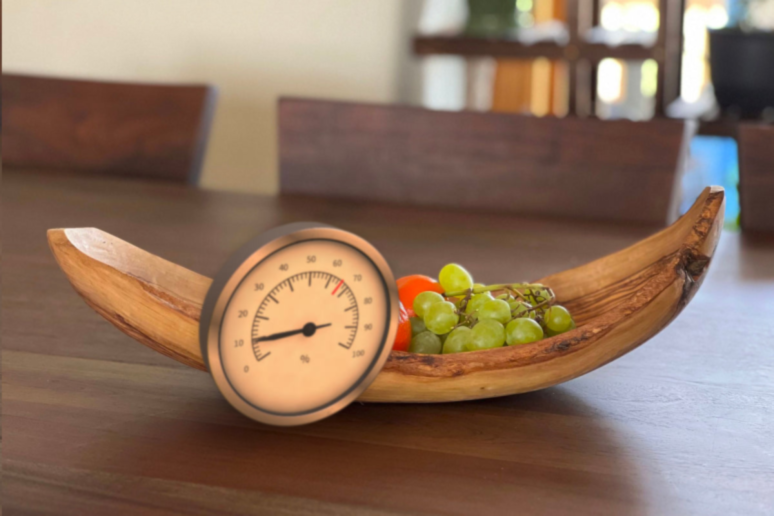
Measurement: 10%
